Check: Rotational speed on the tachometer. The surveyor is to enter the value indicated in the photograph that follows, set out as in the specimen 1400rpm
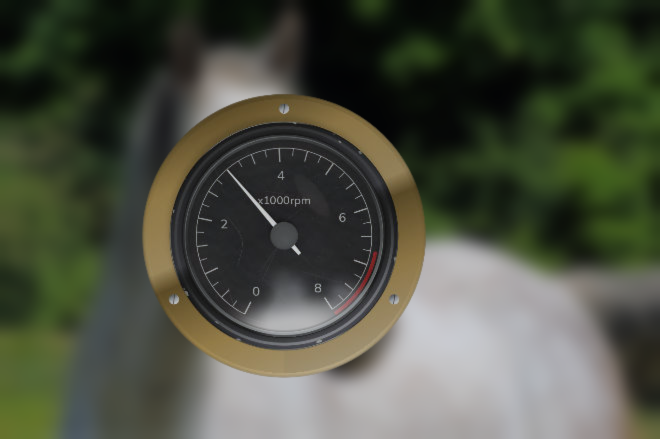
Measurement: 3000rpm
